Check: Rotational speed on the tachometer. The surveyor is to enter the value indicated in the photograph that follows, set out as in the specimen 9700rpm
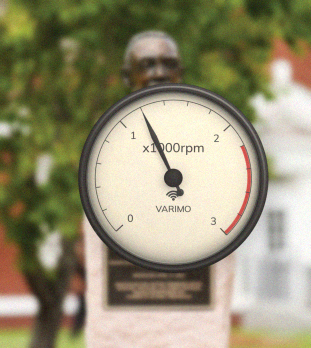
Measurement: 1200rpm
